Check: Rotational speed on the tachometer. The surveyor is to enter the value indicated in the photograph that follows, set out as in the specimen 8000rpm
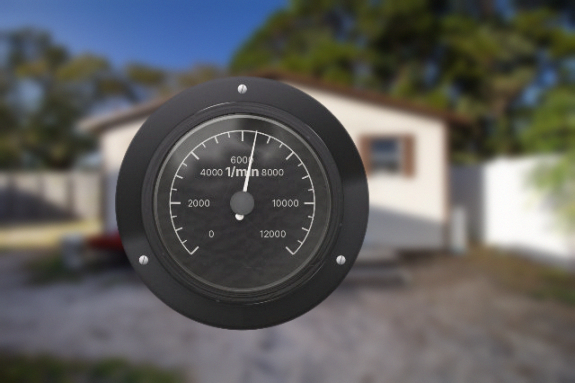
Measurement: 6500rpm
